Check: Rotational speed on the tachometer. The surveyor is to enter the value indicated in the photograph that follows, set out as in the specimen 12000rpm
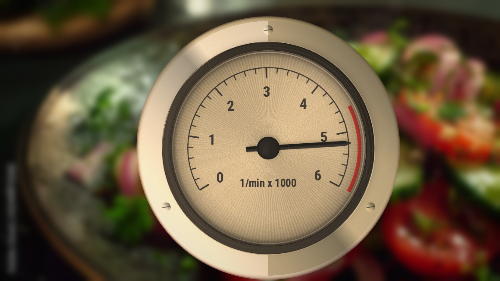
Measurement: 5200rpm
